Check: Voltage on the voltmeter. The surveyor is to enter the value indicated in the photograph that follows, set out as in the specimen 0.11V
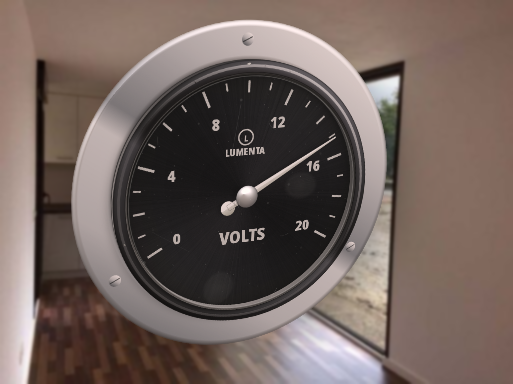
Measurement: 15V
